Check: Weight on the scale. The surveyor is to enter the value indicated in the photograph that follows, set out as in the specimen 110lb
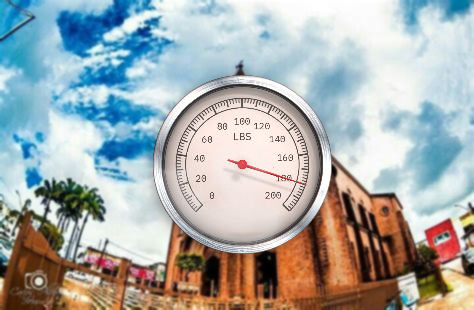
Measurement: 180lb
